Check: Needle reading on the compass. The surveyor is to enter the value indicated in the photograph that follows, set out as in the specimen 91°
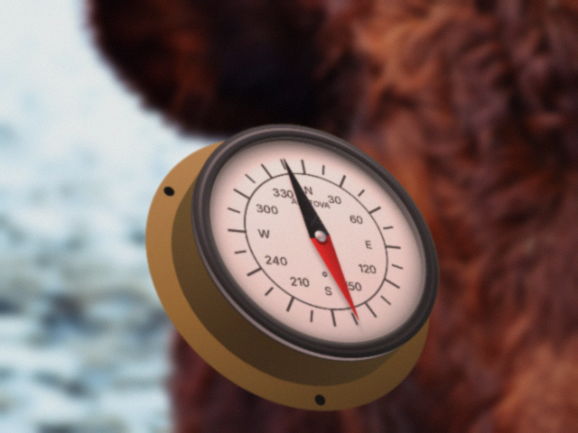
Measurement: 165°
